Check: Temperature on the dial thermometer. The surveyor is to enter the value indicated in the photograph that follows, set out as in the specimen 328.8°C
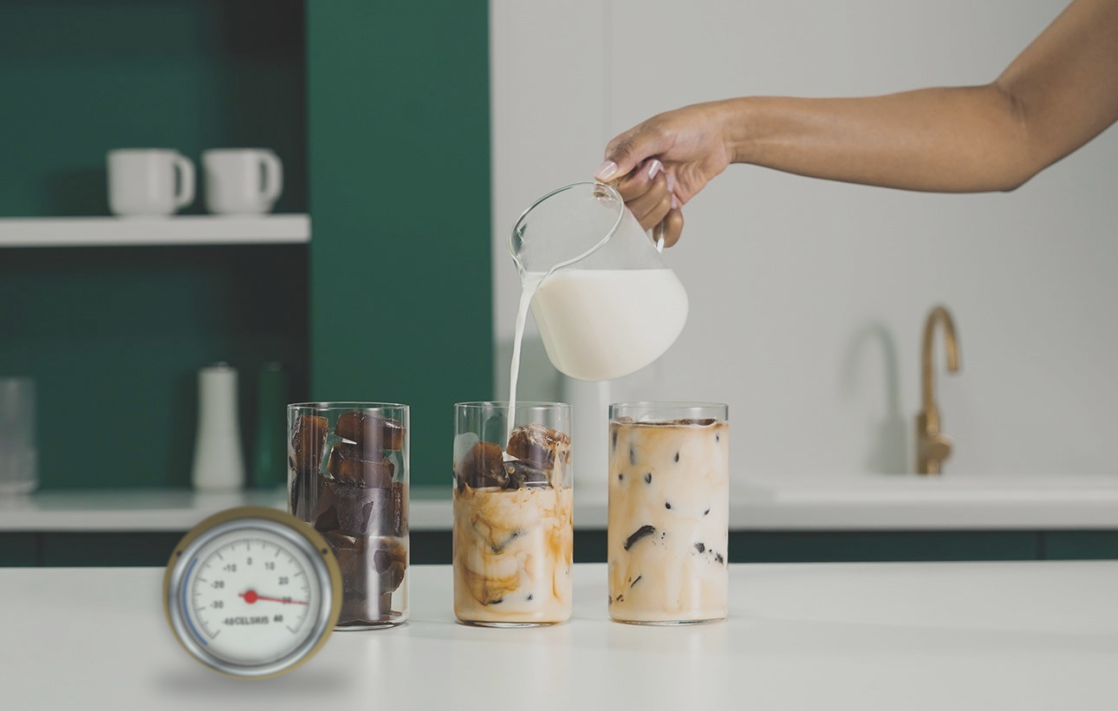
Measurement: 30°C
